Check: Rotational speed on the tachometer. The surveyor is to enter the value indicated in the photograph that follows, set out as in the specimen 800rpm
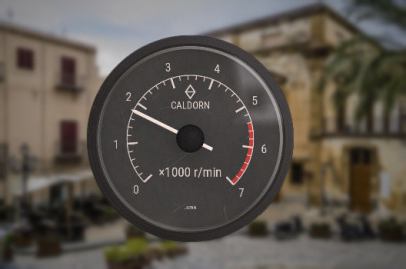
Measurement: 1800rpm
